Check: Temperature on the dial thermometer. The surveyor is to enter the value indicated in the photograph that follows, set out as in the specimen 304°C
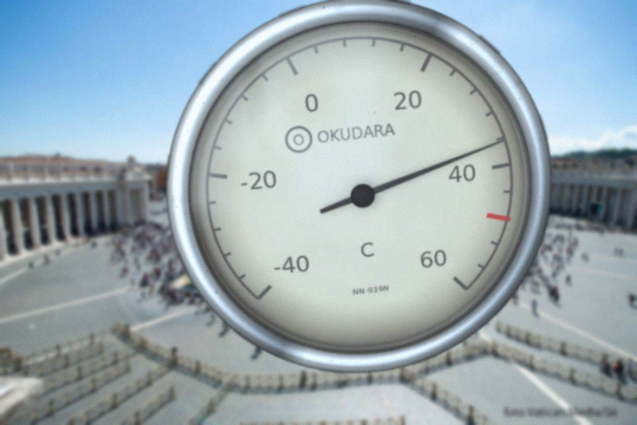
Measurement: 36°C
